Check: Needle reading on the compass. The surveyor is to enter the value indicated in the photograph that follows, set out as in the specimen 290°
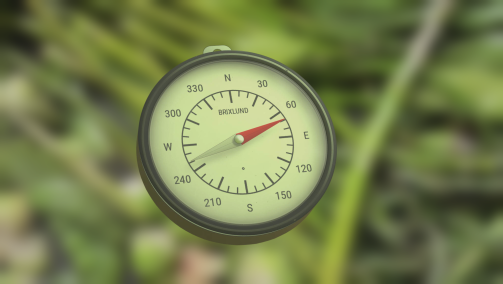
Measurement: 70°
